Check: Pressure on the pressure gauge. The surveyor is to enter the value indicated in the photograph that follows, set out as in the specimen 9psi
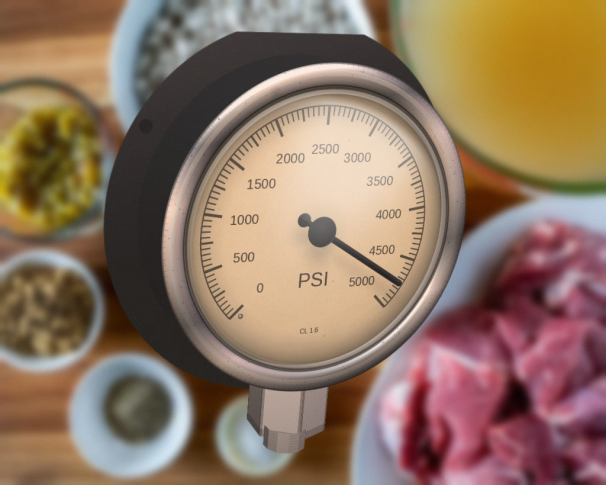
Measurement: 4750psi
